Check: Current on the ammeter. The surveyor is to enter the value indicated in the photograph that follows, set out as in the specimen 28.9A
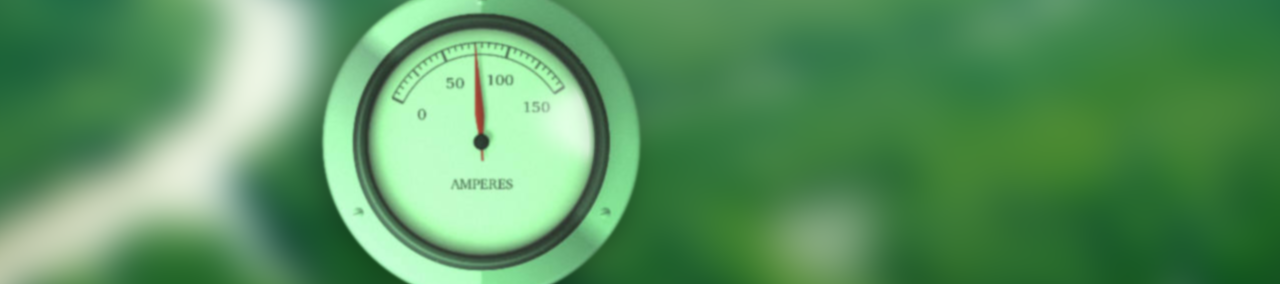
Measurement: 75A
